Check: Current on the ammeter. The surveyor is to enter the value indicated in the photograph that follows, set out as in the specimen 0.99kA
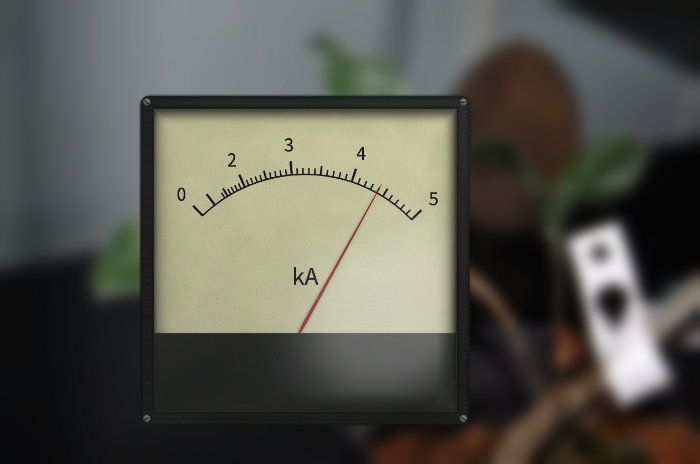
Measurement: 4.4kA
